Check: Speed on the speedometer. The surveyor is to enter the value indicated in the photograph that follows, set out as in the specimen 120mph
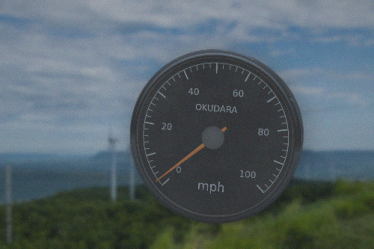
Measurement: 2mph
